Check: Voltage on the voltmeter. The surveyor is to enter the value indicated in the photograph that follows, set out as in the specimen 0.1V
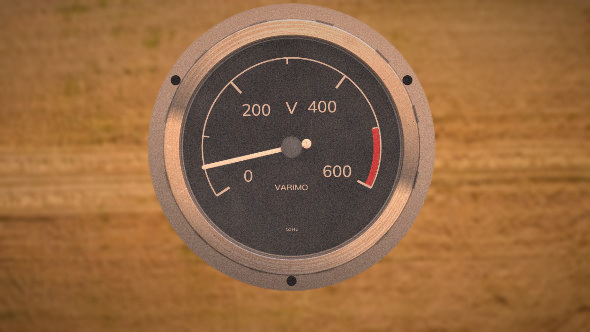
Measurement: 50V
